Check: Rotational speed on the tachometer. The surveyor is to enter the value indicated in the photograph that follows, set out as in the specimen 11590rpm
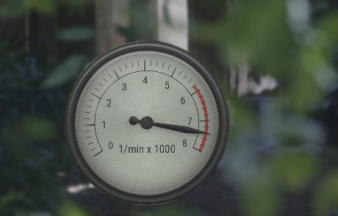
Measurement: 7400rpm
